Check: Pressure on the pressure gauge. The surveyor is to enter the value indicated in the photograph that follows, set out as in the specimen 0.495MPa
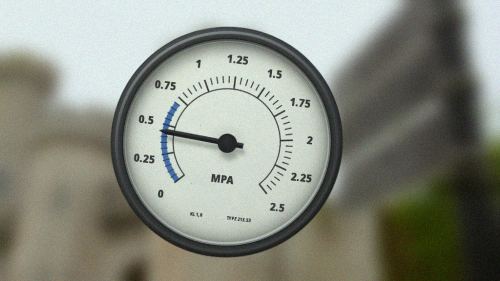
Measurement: 0.45MPa
